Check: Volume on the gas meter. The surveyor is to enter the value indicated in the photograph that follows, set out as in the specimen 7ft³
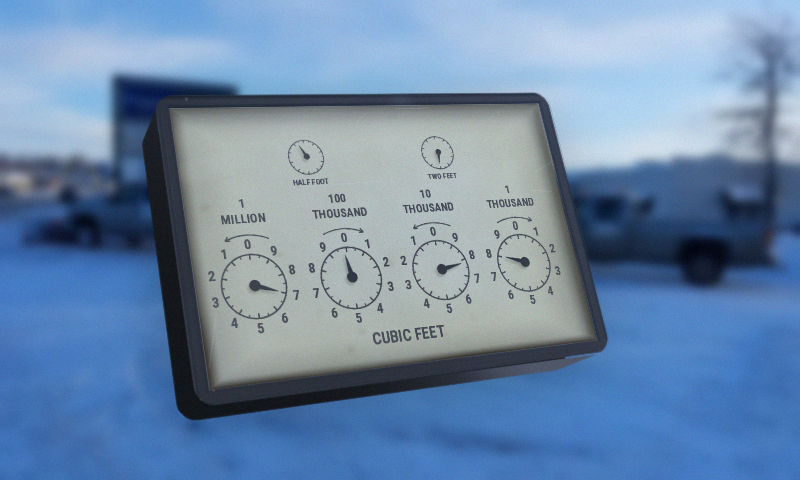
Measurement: 697800ft³
